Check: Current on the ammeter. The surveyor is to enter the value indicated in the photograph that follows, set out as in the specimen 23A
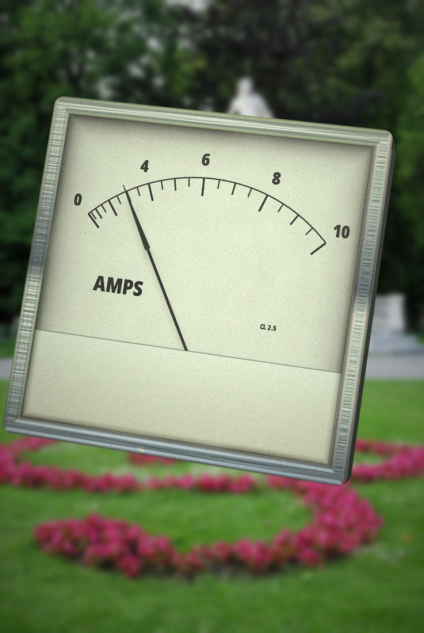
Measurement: 3A
